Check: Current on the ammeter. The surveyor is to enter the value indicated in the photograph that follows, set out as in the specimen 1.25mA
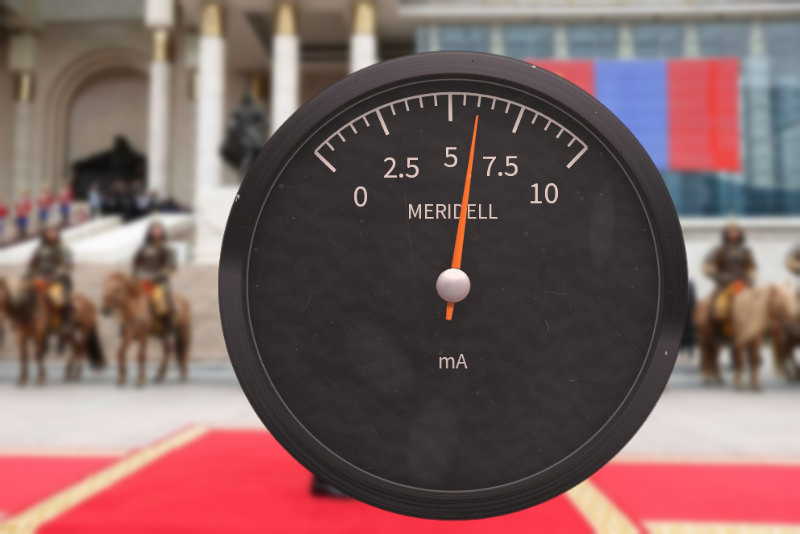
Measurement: 6mA
